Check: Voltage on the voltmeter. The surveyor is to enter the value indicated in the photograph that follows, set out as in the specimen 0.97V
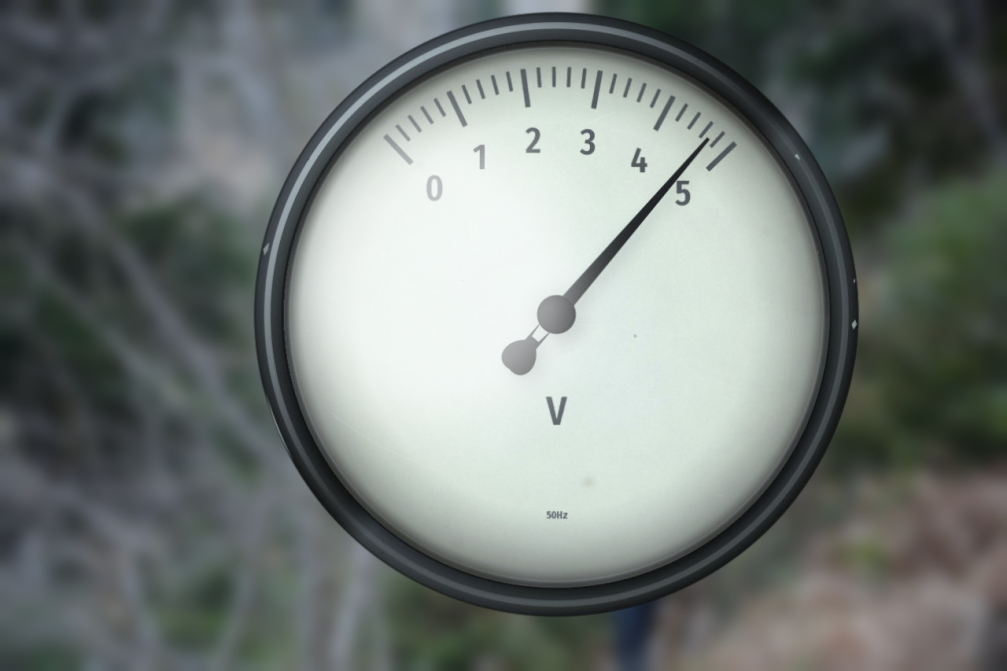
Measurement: 4.7V
